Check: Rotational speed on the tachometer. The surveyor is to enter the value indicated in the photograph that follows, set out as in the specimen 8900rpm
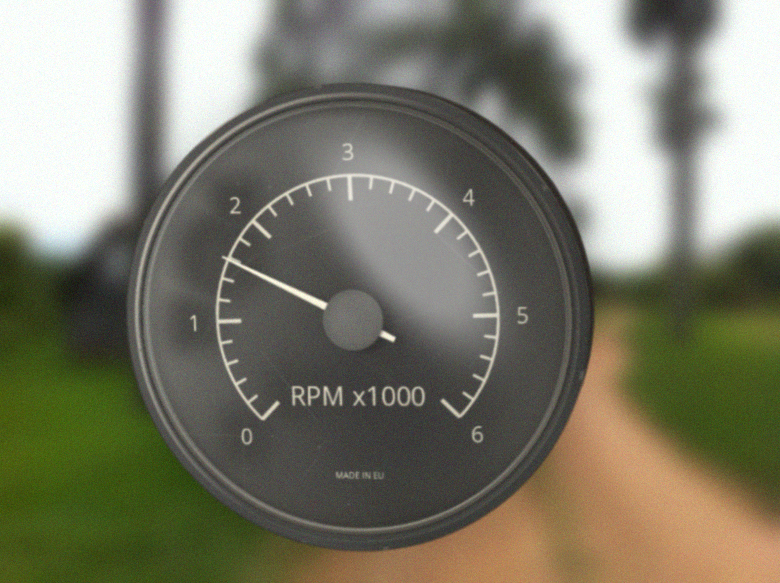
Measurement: 1600rpm
